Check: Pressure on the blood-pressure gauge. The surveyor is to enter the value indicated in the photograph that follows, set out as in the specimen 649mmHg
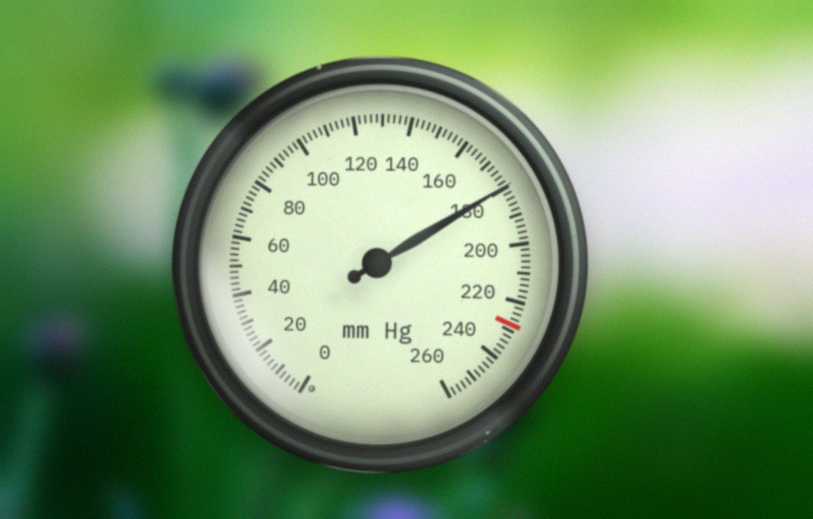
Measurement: 180mmHg
